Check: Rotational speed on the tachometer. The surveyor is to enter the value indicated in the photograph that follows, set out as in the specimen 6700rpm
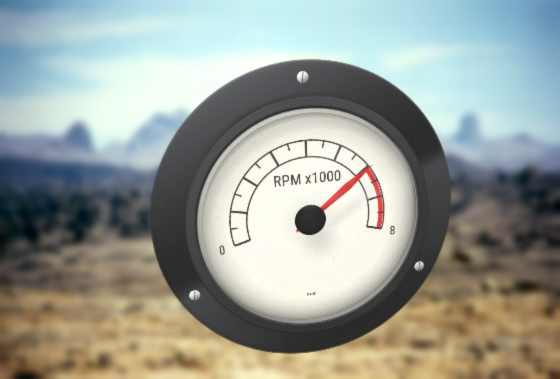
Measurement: 6000rpm
